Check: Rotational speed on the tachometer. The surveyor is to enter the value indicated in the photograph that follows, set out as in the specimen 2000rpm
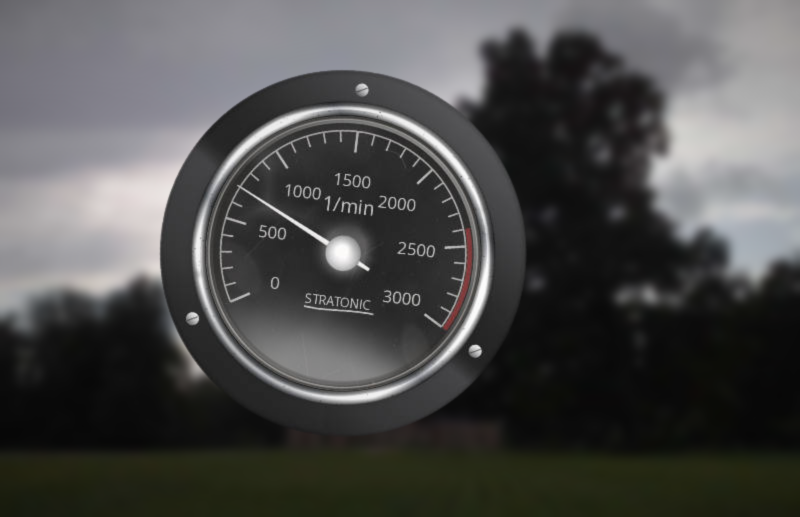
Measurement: 700rpm
